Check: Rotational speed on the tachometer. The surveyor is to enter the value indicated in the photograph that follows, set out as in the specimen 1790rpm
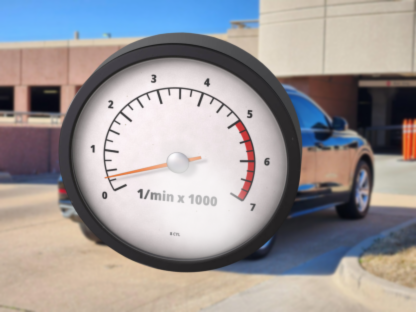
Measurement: 375rpm
